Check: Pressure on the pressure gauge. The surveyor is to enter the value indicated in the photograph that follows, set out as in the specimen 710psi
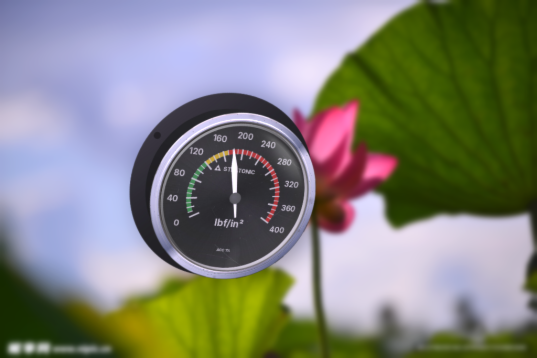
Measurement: 180psi
